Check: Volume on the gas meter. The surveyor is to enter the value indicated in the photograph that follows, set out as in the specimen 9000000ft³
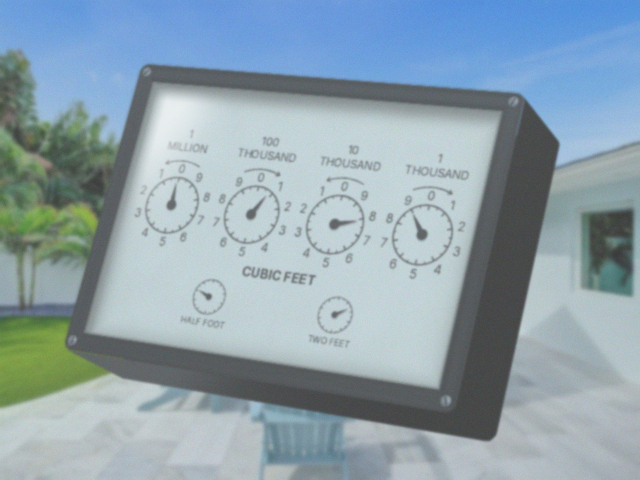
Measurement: 7900ft³
